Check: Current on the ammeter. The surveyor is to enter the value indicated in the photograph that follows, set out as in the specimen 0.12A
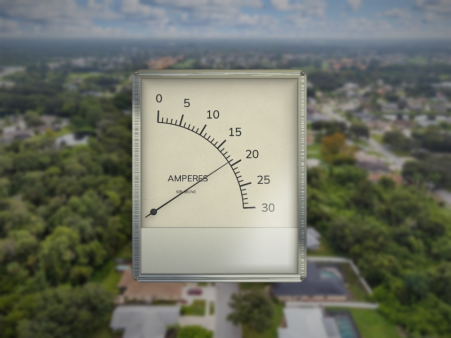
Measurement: 19A
